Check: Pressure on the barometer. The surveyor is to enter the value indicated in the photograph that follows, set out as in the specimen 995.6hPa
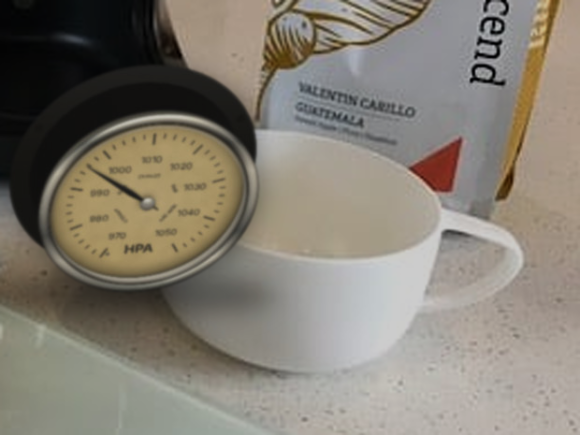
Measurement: 996hPa
